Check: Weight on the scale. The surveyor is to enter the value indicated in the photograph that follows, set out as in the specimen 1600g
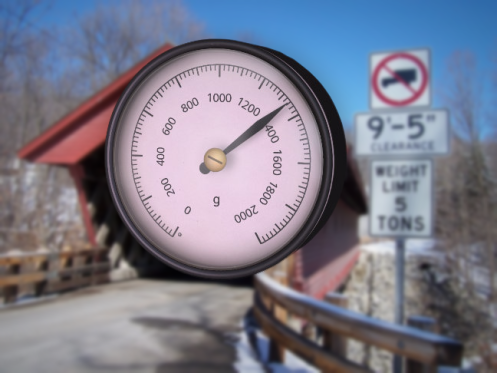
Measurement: 1340g
